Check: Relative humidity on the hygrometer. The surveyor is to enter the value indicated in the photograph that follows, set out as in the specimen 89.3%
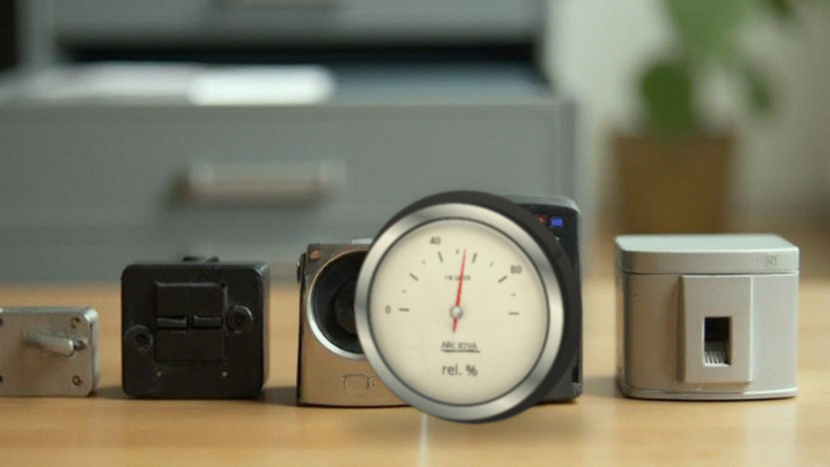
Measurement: 55%
